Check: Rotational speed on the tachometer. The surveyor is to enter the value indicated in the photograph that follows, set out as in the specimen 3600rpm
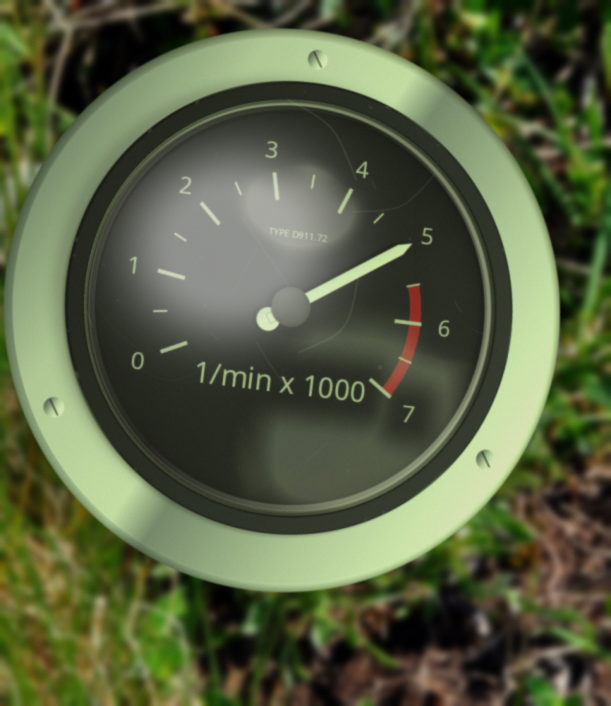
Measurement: 5000rpm
